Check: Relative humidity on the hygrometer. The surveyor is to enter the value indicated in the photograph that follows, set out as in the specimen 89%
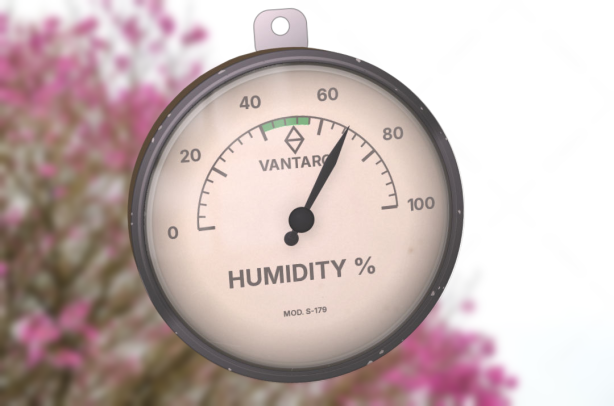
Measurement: 68%
